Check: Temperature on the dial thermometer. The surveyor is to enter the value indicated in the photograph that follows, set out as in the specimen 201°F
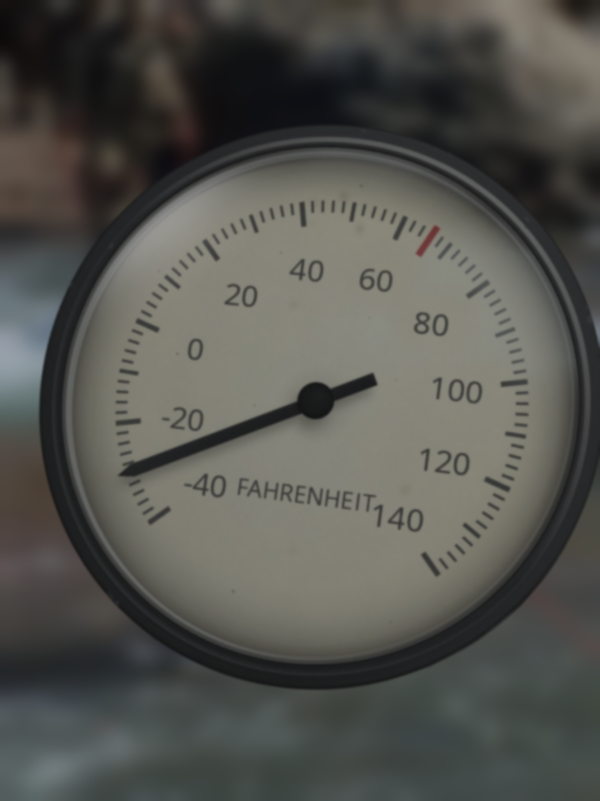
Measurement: -30°F
